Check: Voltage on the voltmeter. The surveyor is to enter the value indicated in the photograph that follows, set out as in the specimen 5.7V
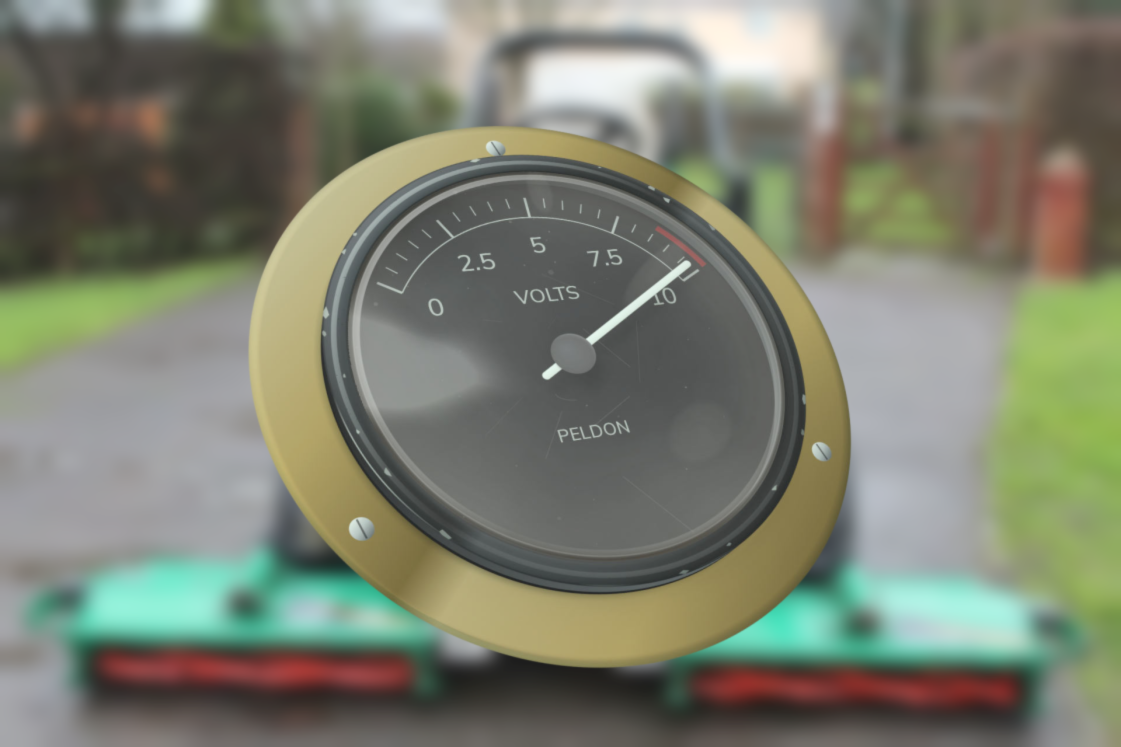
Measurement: 9.75V
